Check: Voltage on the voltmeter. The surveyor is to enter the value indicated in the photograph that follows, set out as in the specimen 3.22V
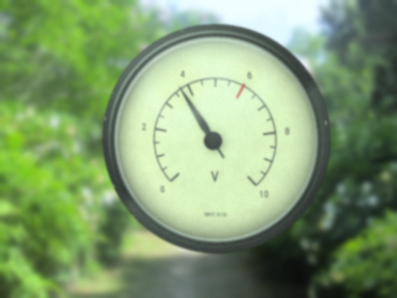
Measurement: 3.75V
